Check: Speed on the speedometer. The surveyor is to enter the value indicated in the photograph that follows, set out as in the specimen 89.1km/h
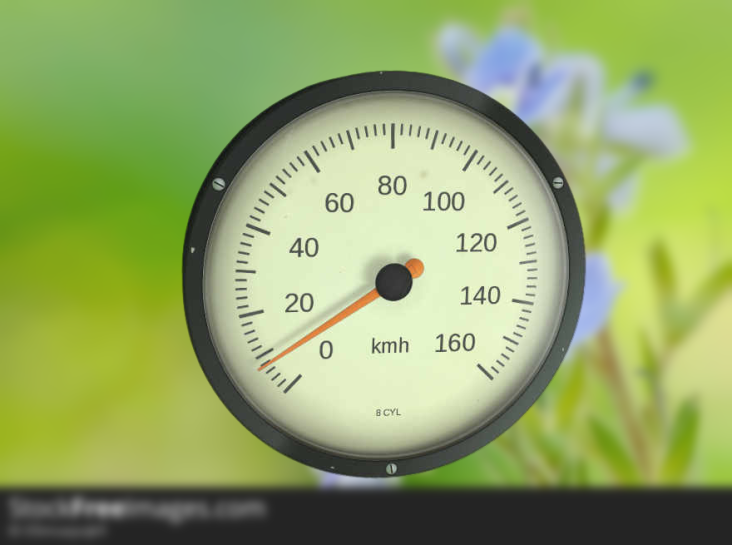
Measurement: 8km/h
